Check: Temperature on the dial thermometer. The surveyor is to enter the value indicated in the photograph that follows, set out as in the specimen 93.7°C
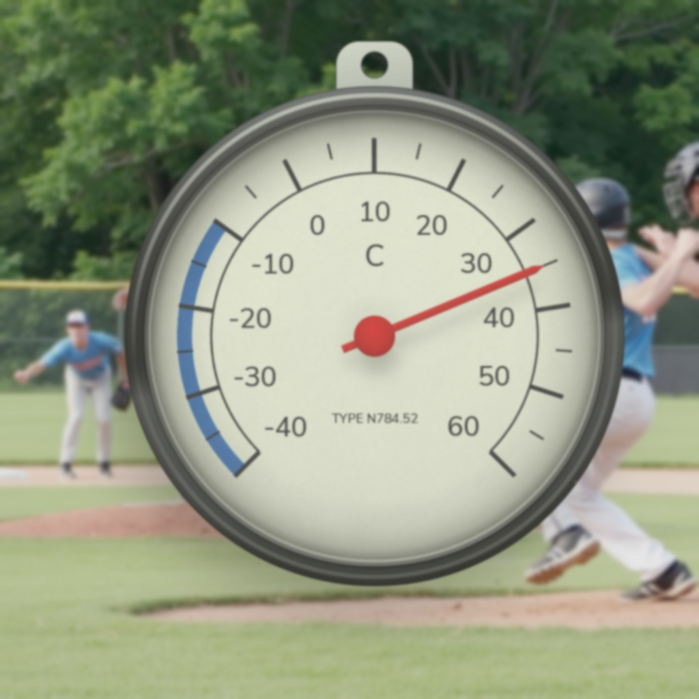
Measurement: 35°C
